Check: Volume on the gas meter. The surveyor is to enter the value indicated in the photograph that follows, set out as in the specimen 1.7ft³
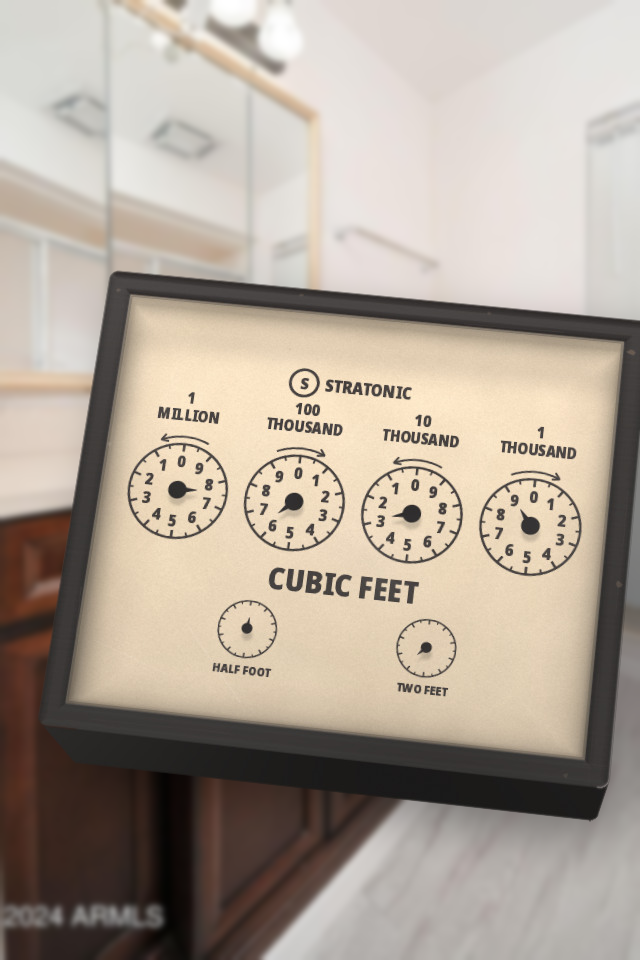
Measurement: 762900ft³
